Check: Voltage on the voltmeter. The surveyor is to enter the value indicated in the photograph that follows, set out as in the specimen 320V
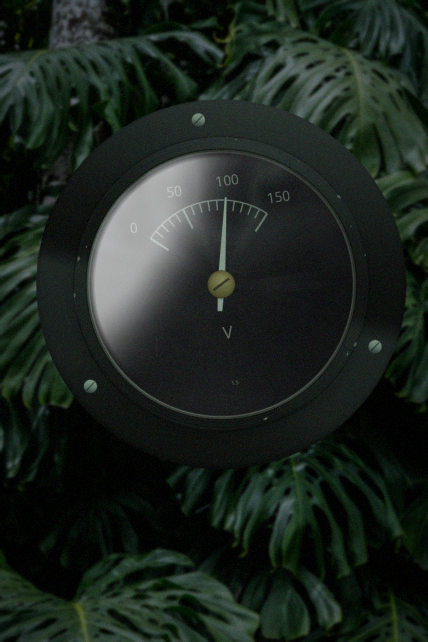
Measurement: 100V
